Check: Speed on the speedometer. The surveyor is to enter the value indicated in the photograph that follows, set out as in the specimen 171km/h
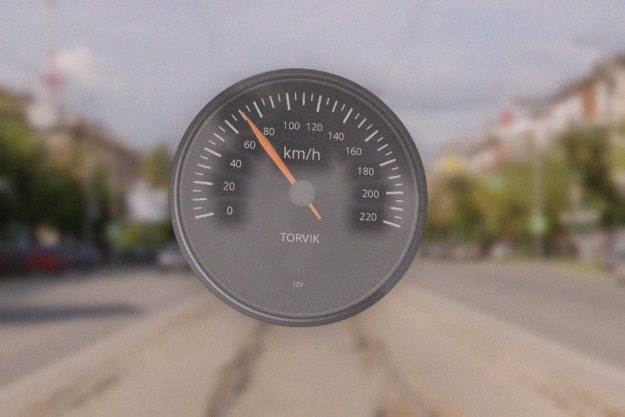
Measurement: 70km/h
